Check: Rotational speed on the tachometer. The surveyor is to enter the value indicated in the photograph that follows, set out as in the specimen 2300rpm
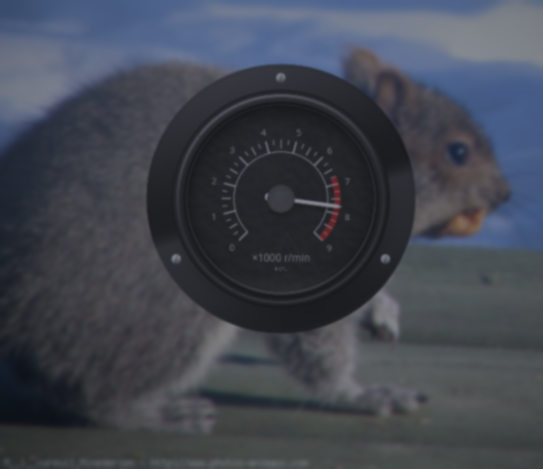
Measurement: 7750rpm
